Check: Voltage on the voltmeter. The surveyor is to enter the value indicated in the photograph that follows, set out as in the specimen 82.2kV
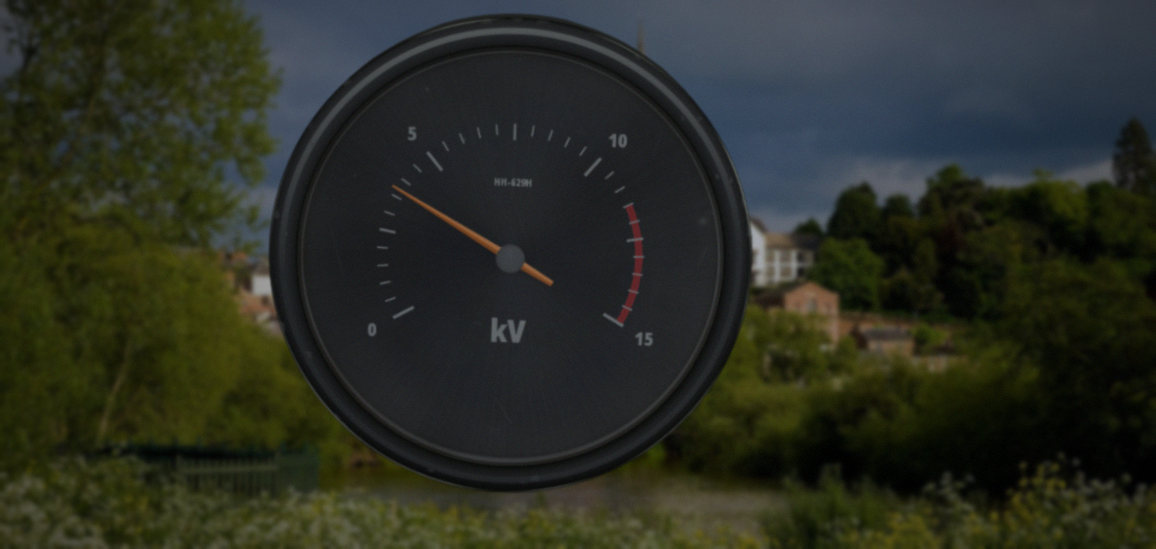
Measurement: 3.75kV
